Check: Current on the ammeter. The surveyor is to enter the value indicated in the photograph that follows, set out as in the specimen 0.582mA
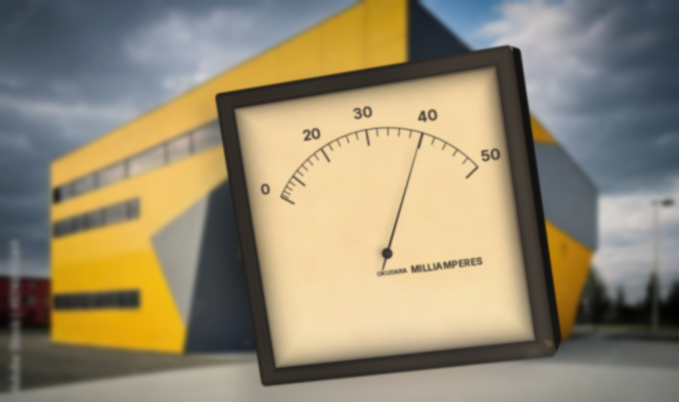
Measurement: 40mA
